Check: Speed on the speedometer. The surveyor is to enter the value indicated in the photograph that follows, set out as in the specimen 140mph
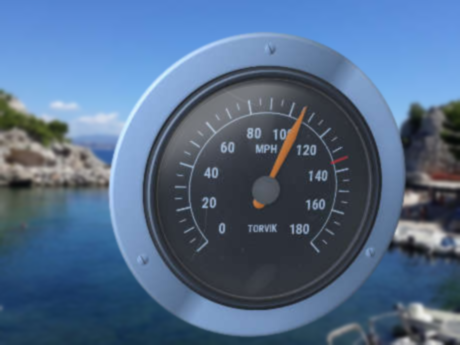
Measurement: 105mph
